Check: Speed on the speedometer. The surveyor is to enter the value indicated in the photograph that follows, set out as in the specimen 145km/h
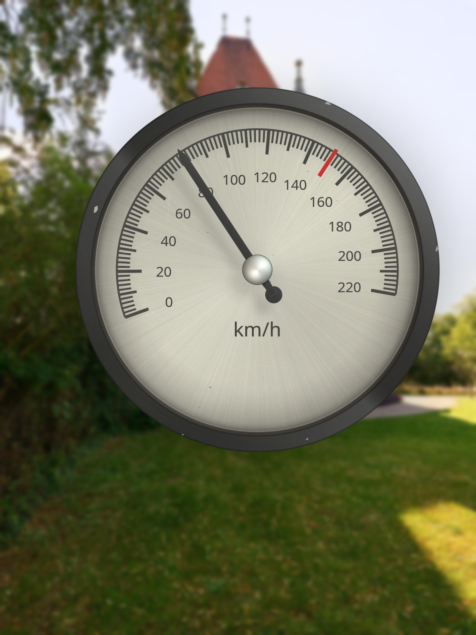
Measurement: 80km/h
